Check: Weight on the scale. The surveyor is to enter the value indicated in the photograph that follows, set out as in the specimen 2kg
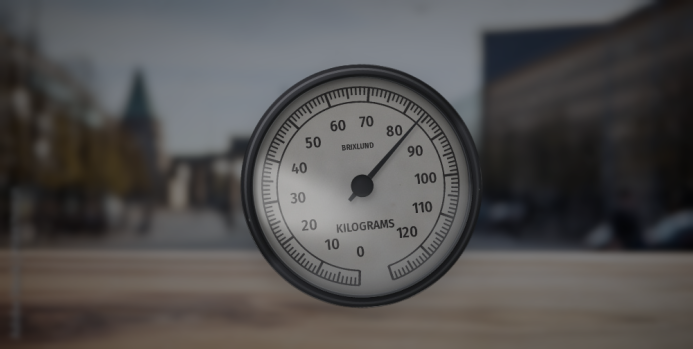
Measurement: 84kg
